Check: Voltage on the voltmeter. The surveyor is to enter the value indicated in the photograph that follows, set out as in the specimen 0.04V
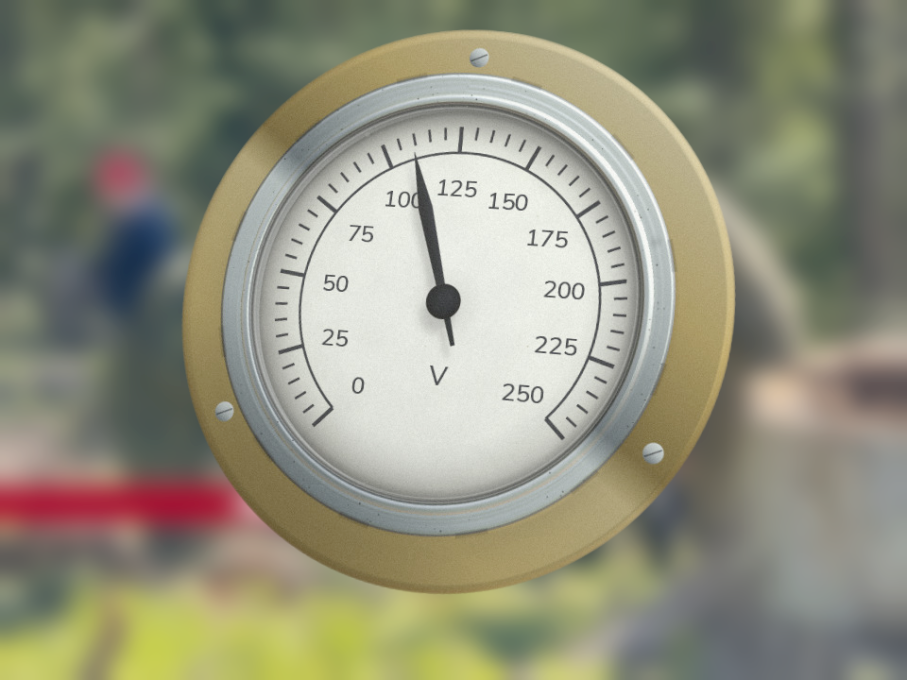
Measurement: 110V
